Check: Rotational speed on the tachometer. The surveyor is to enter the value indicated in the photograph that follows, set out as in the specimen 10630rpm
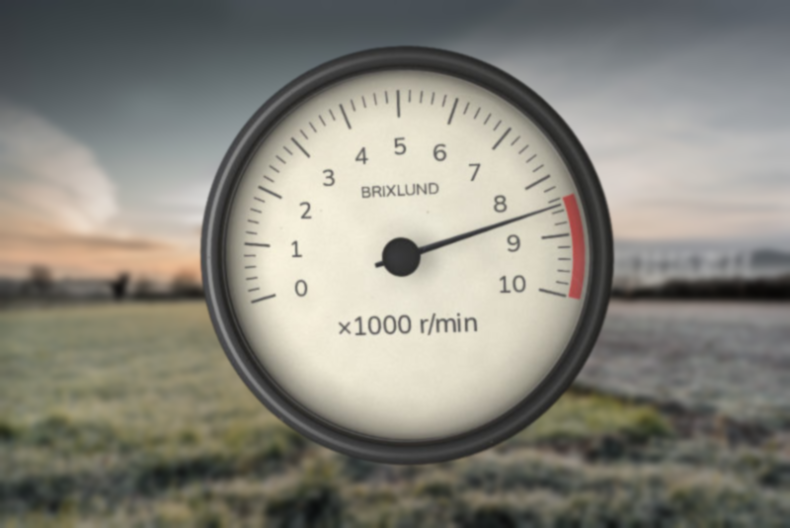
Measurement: 8500rpm
